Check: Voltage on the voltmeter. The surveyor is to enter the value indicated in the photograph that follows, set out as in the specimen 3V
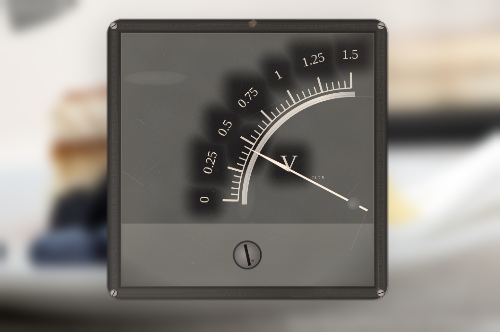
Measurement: 0.45V
